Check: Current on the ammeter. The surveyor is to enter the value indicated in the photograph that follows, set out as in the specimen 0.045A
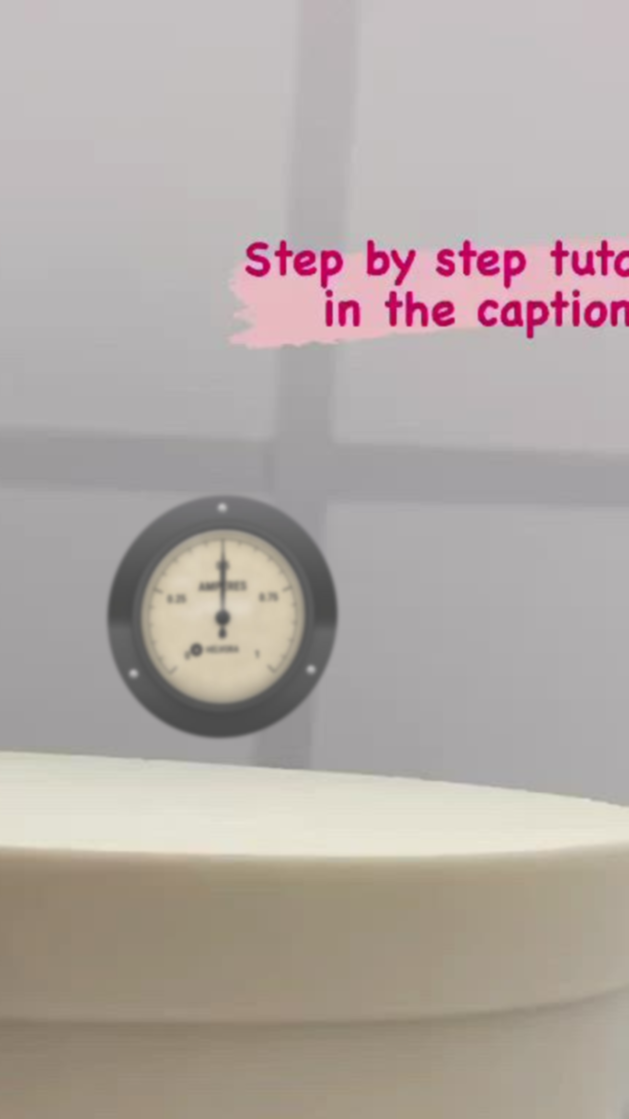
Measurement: 0.5A
